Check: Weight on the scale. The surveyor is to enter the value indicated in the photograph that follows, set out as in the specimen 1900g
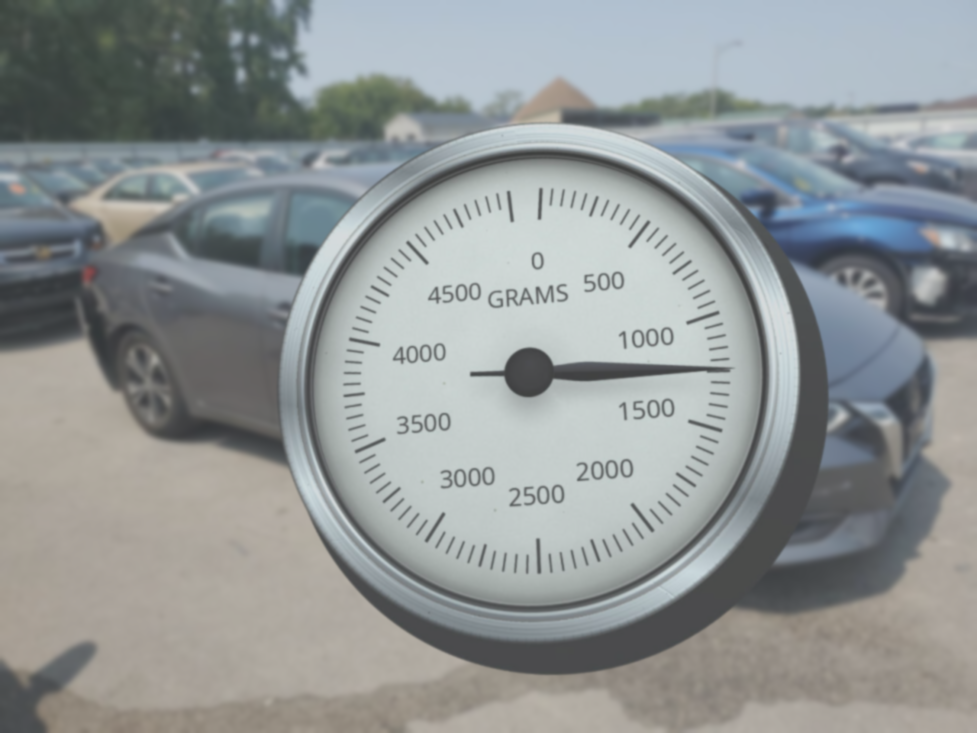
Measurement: 1250g
